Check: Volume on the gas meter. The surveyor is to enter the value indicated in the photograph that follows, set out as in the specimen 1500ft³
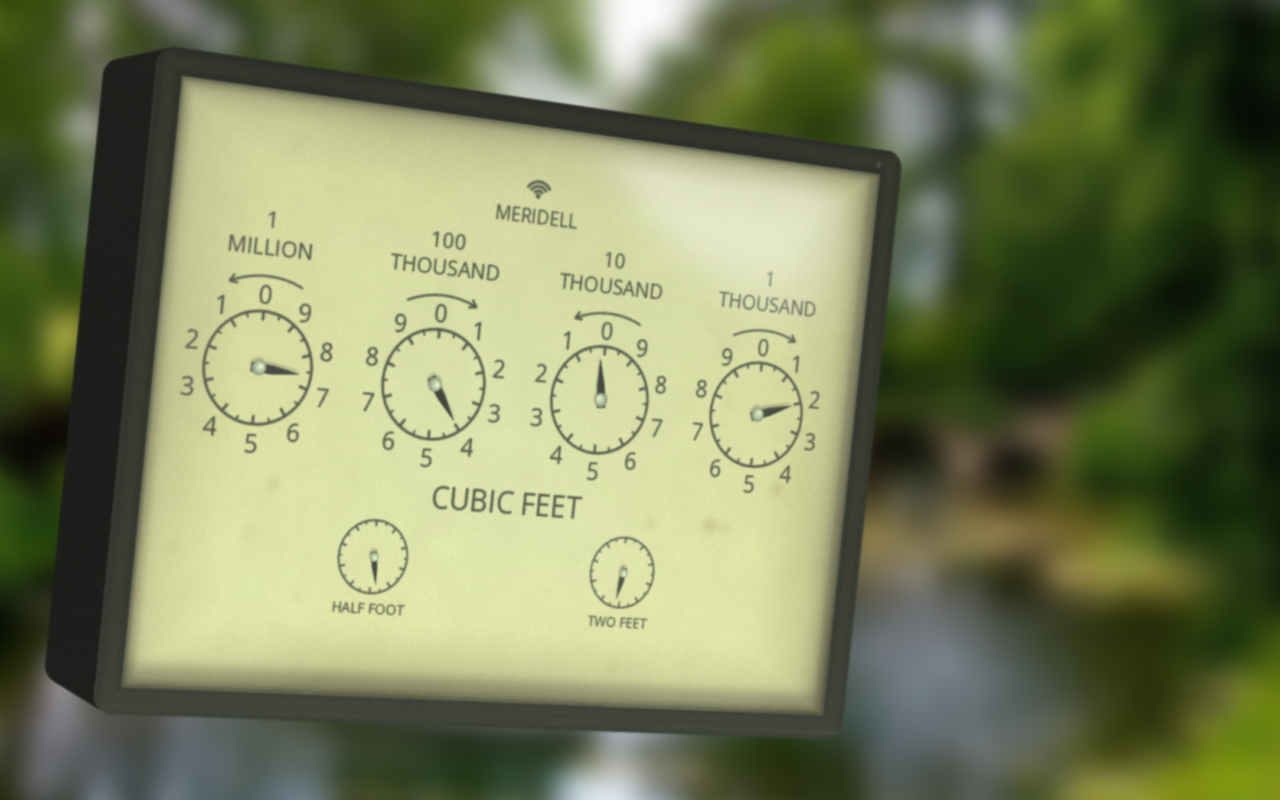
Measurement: 740200ft³
